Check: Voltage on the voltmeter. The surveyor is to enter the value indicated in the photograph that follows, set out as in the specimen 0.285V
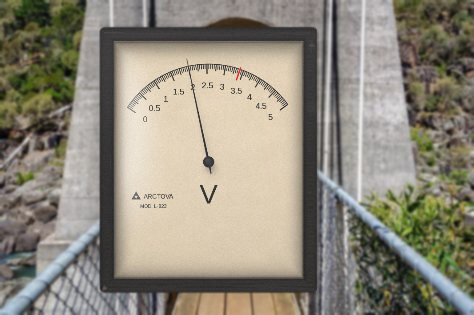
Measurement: 2V
